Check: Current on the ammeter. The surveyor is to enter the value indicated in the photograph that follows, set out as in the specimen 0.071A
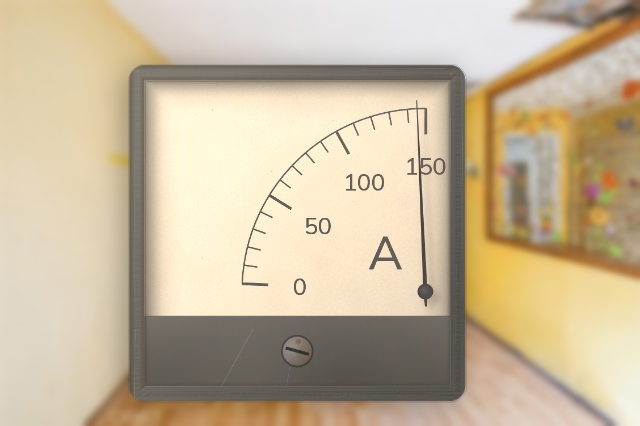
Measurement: 145A
